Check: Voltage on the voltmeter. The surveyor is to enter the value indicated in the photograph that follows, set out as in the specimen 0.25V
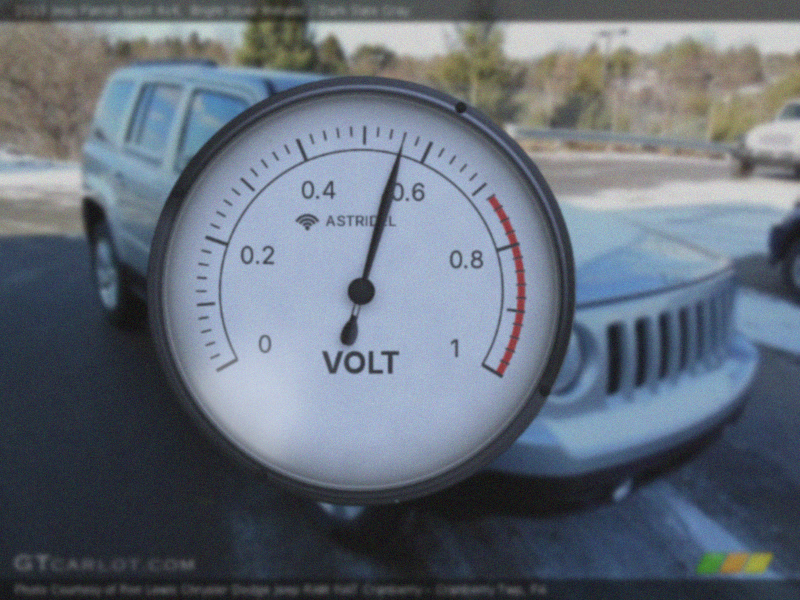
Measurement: 0.56V
